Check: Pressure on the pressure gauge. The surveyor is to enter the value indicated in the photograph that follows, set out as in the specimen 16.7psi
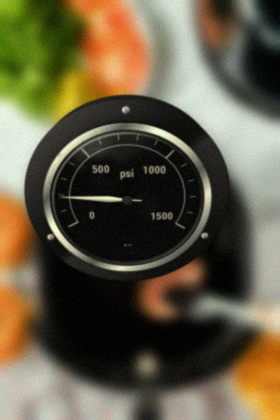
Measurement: 200psi
